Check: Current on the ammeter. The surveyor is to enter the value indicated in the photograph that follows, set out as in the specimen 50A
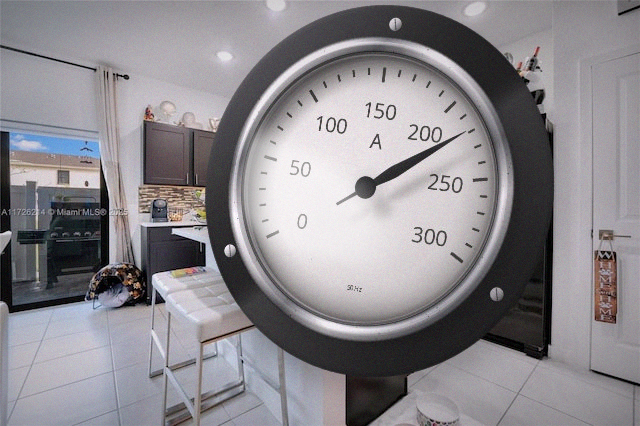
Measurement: 220A
